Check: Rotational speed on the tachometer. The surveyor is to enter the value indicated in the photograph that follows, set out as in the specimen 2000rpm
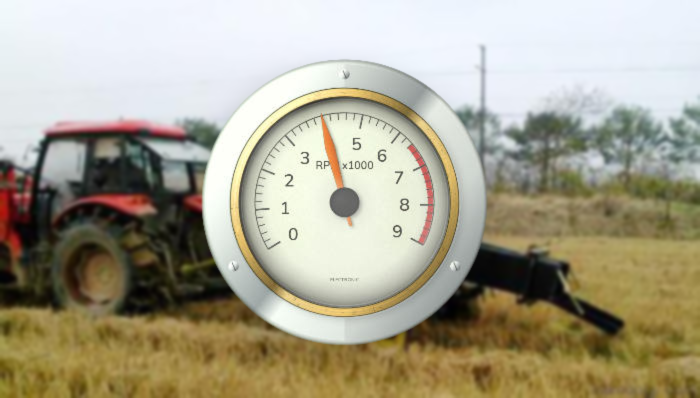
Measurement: 4000rpm
